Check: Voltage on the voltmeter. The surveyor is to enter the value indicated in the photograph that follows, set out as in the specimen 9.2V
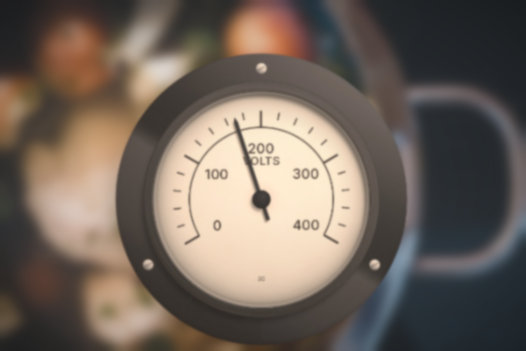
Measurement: 170V
